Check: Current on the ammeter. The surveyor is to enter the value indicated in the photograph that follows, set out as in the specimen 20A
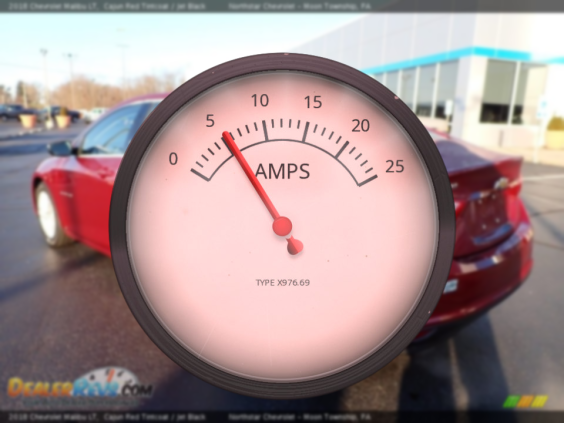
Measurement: 5.5A
